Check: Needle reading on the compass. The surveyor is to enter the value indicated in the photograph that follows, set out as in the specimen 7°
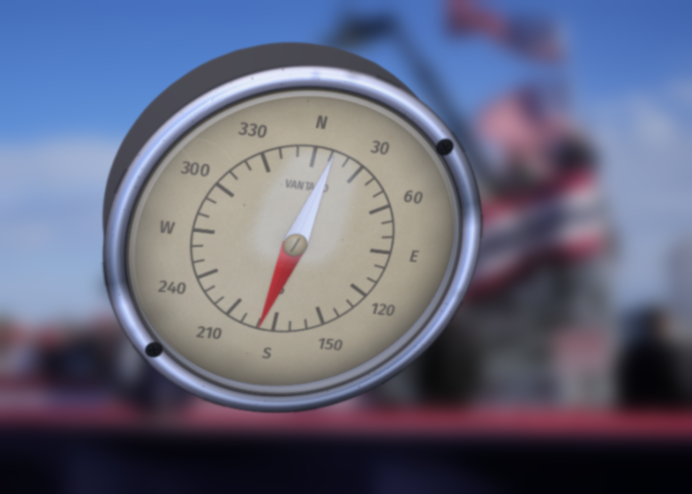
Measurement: 190°
